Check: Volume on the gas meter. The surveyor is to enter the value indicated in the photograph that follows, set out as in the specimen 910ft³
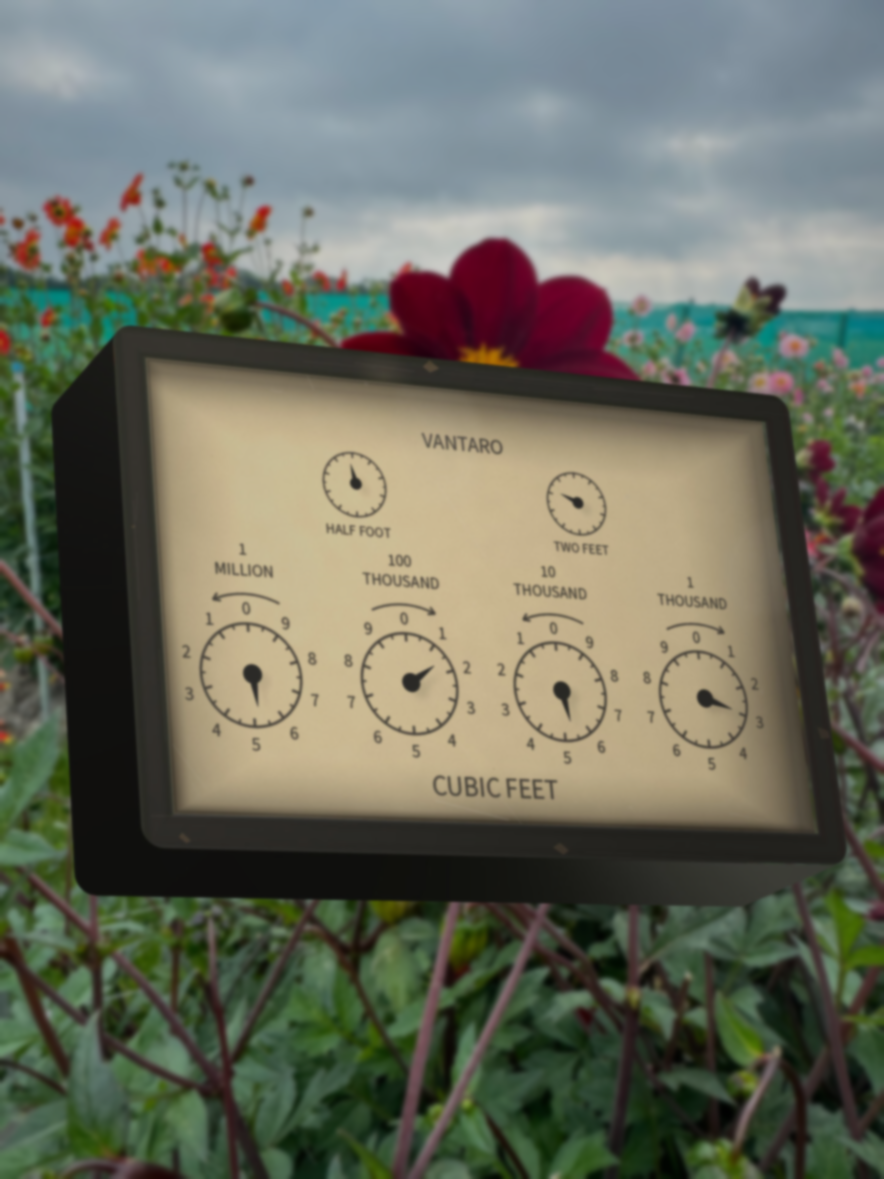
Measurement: 515300ft³
